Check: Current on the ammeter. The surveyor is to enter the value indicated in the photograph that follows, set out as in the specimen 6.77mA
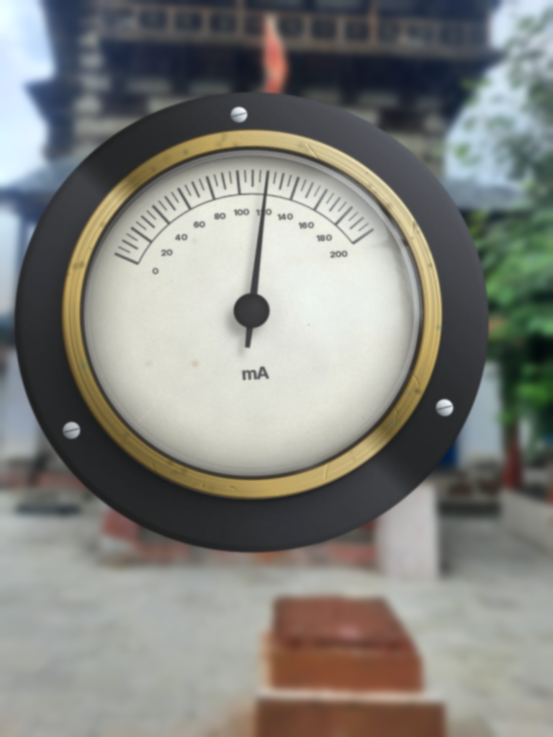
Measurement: 120mA
